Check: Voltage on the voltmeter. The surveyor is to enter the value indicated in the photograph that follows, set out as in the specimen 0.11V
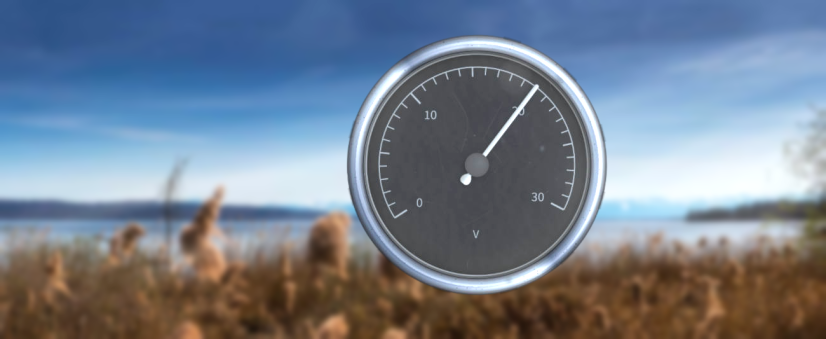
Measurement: 20V
